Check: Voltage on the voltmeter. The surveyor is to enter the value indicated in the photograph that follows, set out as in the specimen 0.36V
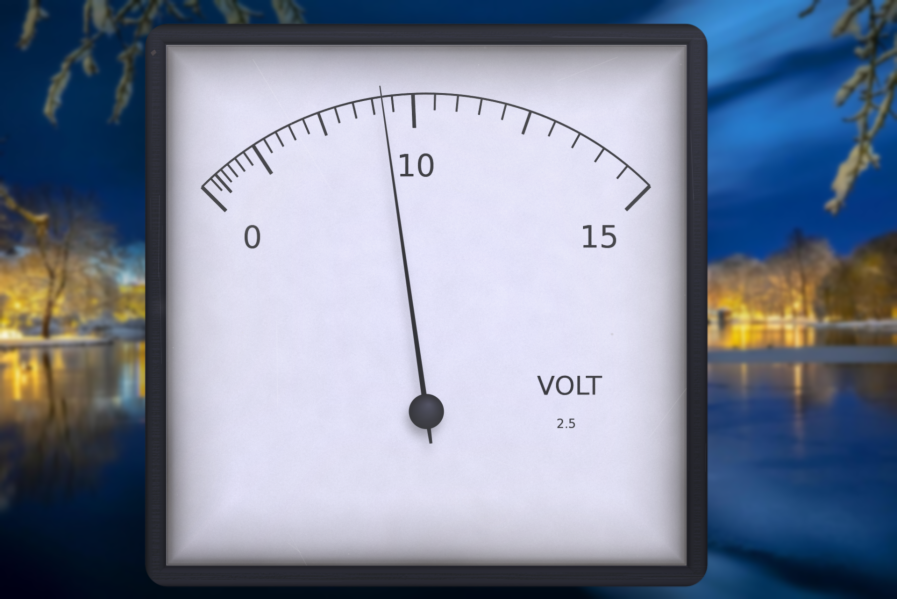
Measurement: 9.25V
